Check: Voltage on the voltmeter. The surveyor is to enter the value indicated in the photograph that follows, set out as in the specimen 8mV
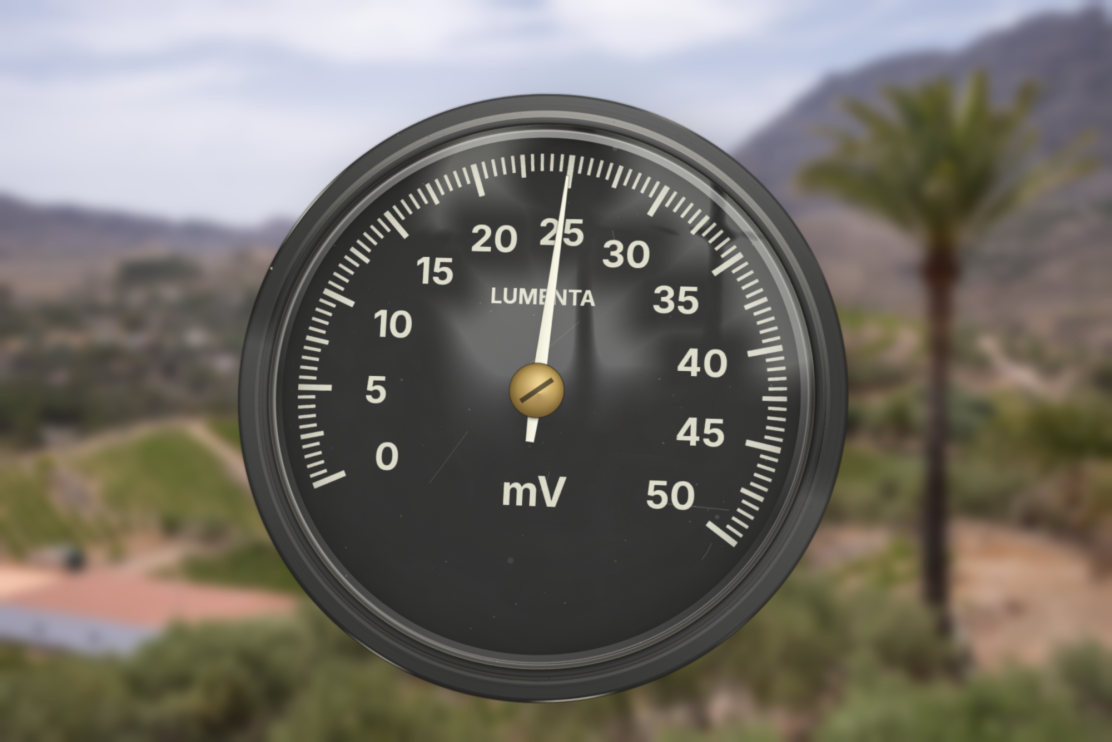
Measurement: 25mV
